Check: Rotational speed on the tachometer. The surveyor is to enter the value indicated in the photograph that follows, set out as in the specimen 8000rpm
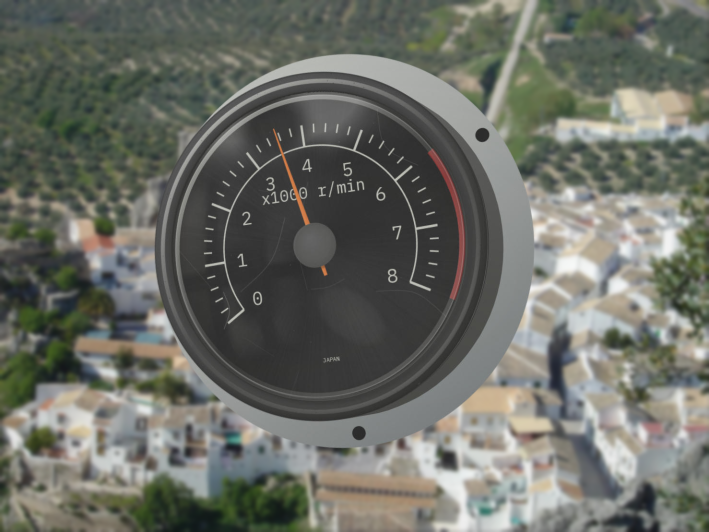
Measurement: 3600rpm
